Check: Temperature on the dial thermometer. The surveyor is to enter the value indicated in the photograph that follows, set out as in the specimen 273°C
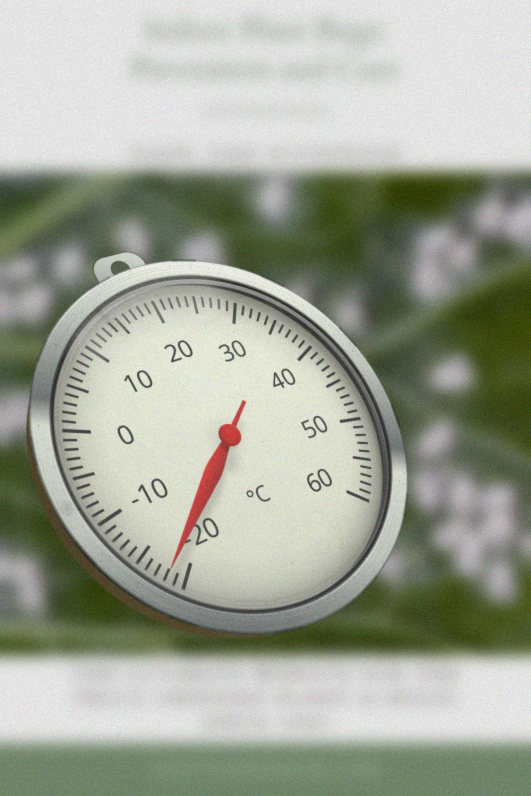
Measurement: -18°C
